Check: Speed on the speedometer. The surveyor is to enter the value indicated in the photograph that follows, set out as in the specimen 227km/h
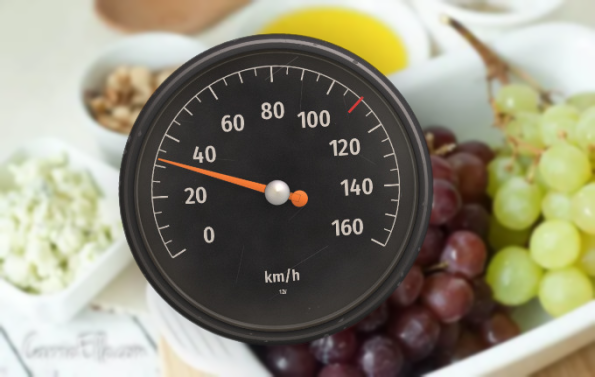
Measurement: 32.5km/h
